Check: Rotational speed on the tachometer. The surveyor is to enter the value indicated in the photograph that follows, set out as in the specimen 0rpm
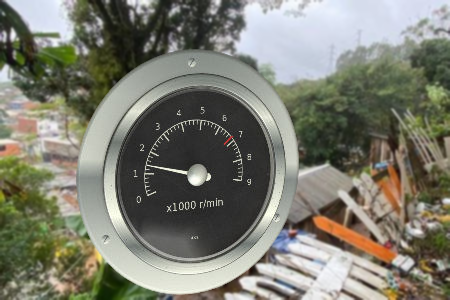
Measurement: 1400rpm
